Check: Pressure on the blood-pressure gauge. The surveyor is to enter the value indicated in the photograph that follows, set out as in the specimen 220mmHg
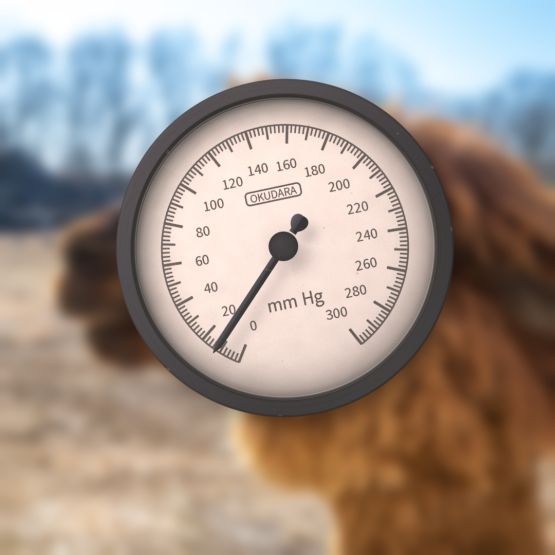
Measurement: 12mmHg
